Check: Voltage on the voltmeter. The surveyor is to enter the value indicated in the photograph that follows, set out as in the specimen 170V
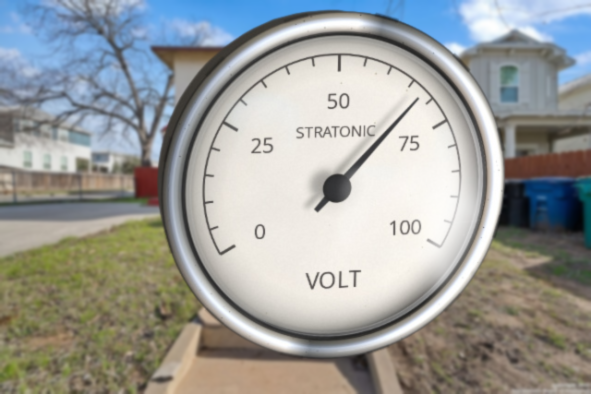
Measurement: 67.5V
